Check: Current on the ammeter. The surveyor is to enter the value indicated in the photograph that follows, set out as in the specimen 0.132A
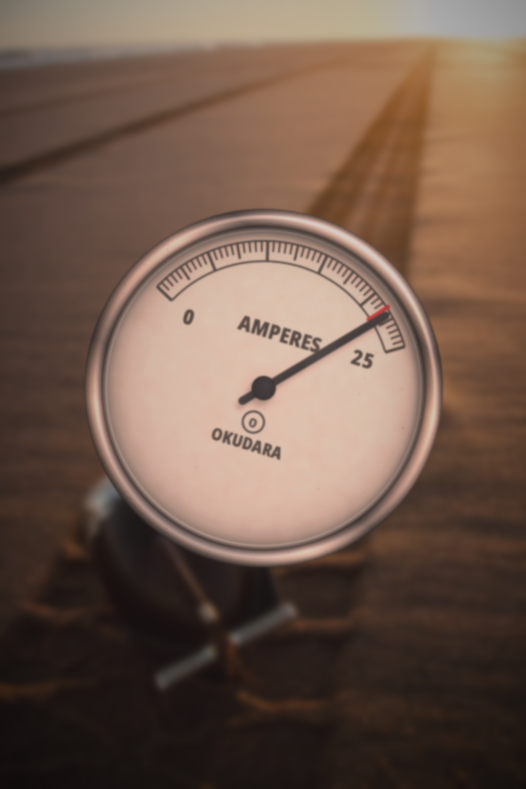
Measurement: 22A
